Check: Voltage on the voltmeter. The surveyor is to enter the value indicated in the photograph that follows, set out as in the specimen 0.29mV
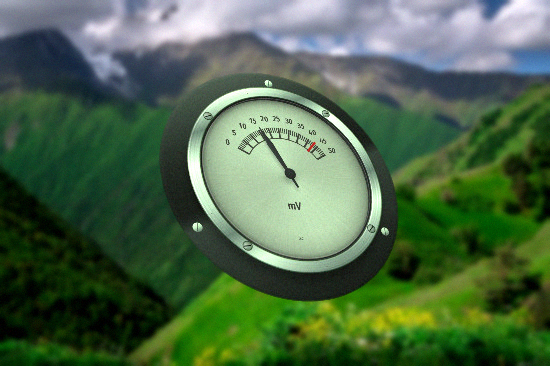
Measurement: 15mV
